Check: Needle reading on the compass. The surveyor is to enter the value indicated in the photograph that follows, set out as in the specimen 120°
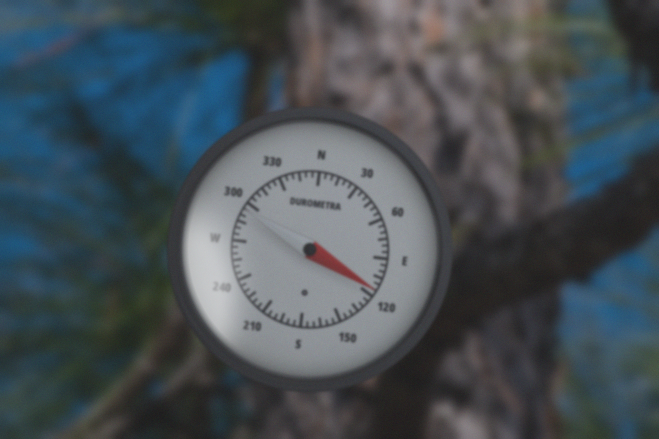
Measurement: 115°
